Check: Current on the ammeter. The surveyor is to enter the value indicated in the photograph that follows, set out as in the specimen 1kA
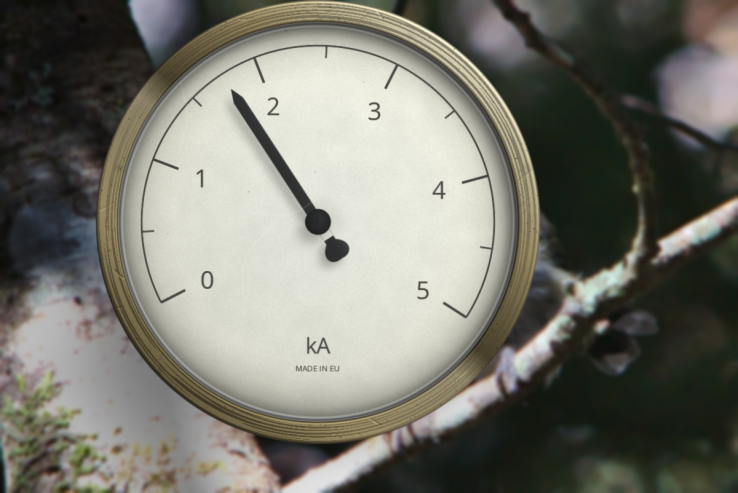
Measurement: 1.75kA
